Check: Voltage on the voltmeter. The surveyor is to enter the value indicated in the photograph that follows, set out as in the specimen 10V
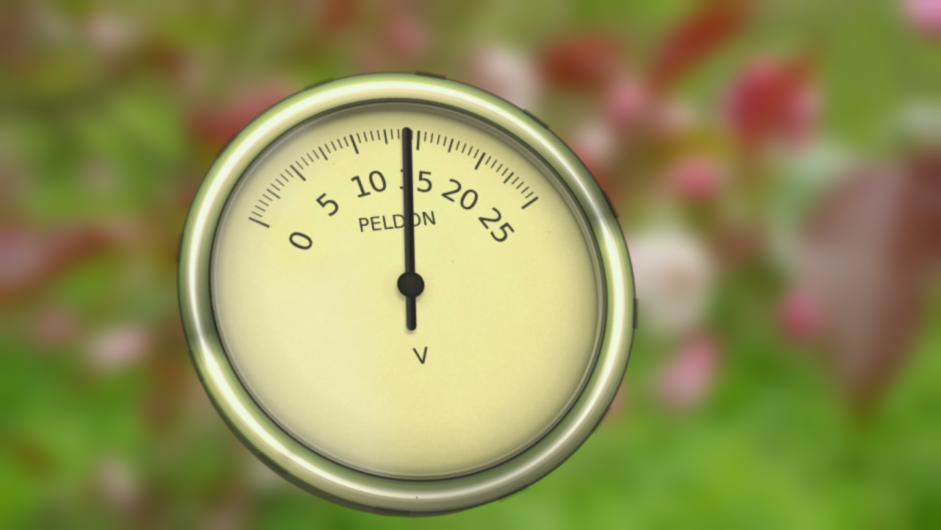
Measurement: 14V
